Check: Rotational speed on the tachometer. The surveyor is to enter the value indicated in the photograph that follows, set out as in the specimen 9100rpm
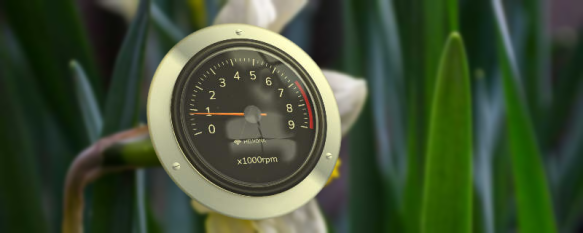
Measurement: 800rpm
